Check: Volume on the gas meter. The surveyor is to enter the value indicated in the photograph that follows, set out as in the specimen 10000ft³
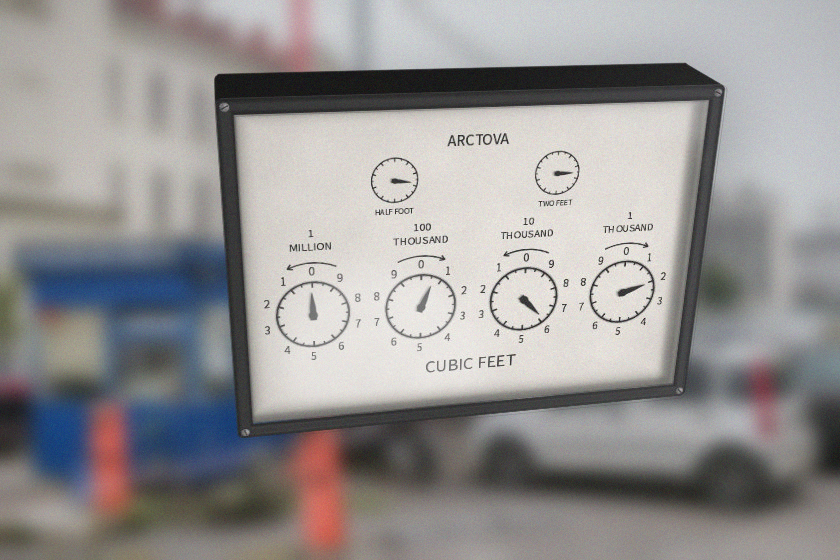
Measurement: 6200ft³
